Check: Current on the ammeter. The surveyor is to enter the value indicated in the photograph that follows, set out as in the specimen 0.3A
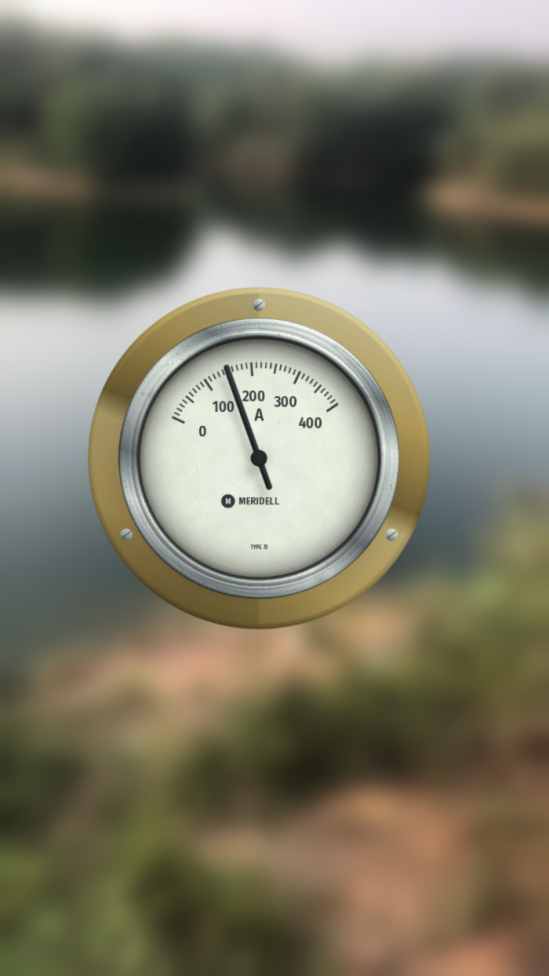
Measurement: 150A
